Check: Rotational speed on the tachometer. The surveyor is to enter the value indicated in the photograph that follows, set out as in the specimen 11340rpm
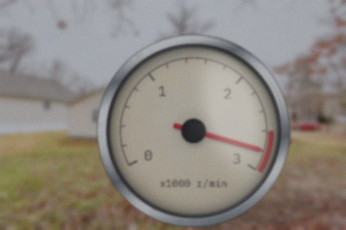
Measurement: 2800rpm
